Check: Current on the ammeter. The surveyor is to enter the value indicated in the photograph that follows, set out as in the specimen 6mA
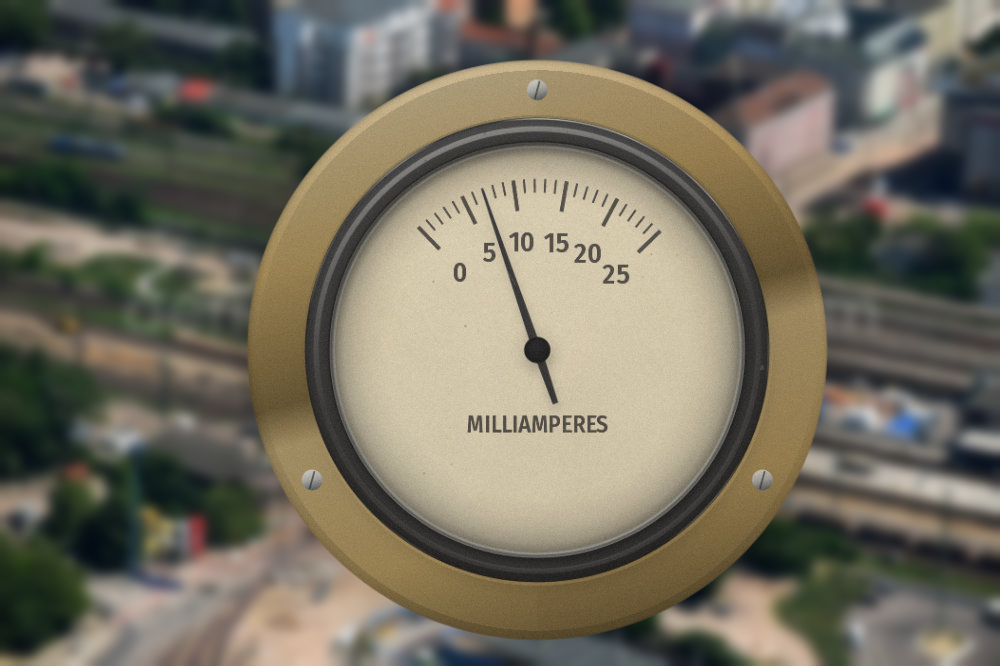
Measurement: 7mA
